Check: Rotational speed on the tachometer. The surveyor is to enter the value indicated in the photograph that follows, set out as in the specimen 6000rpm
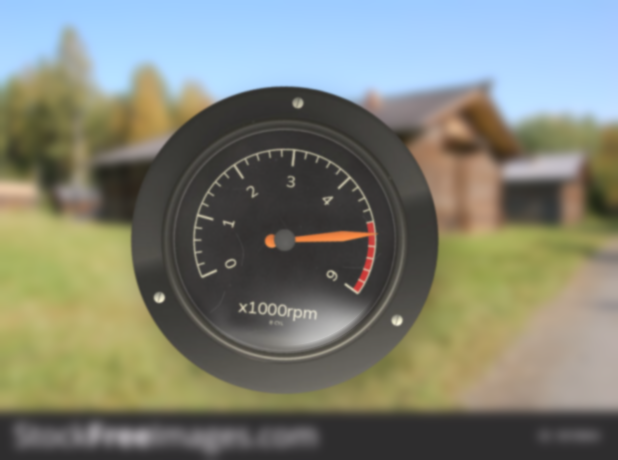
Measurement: 5000rpm
